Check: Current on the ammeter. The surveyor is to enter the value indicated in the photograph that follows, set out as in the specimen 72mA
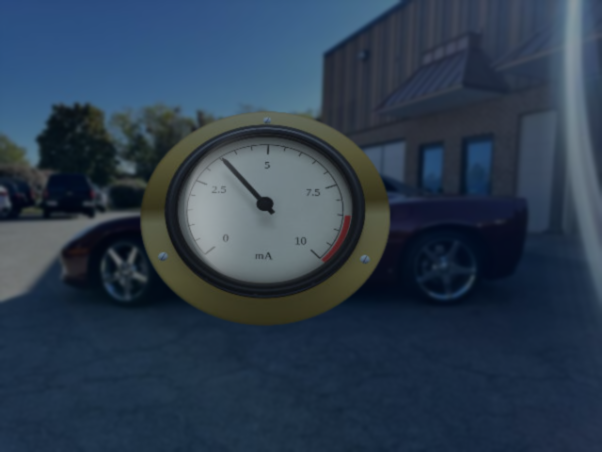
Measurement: 3.5mA
